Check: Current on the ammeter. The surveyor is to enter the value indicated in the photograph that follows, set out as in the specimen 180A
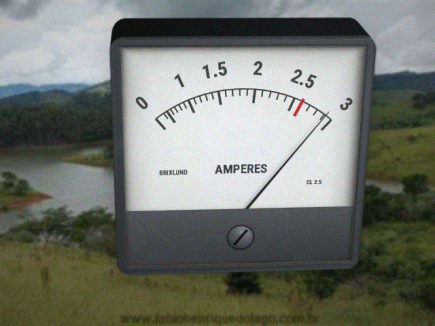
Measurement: 2.9A
